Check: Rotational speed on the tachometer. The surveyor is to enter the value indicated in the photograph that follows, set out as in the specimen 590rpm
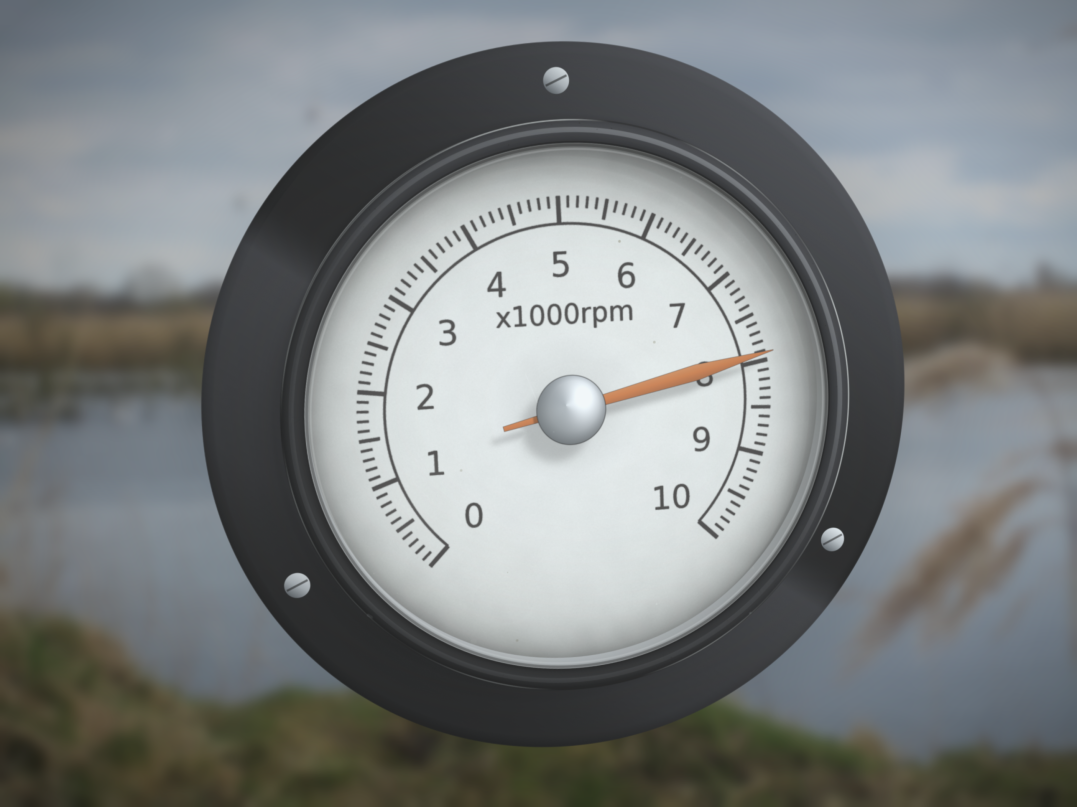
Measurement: 7900rpm
